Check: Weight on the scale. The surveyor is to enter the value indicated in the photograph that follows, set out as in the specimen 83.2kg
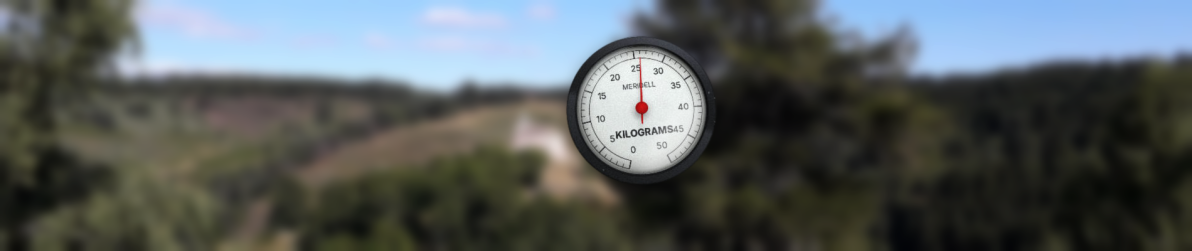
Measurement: 26kg
